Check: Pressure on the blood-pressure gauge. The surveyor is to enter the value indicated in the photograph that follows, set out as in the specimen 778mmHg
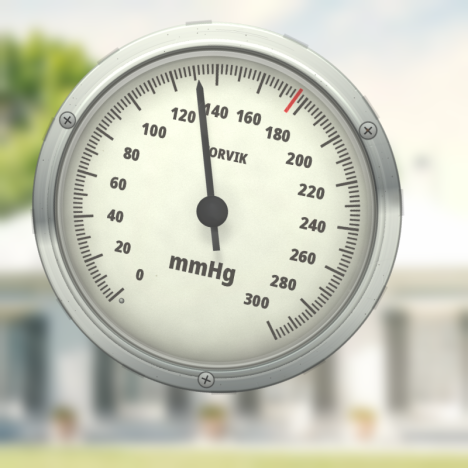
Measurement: 132mmHg
